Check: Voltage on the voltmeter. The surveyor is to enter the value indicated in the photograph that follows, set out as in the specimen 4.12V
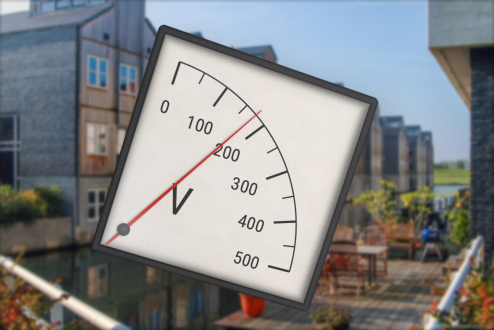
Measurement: 175V
